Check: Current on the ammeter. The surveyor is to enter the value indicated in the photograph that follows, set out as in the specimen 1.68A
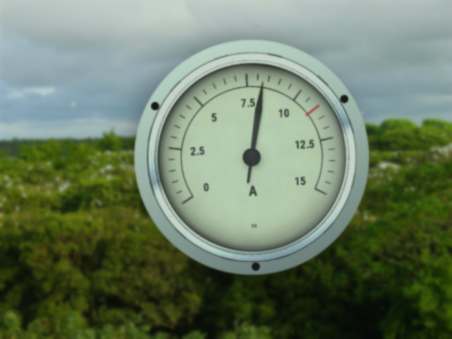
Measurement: 8.25A
